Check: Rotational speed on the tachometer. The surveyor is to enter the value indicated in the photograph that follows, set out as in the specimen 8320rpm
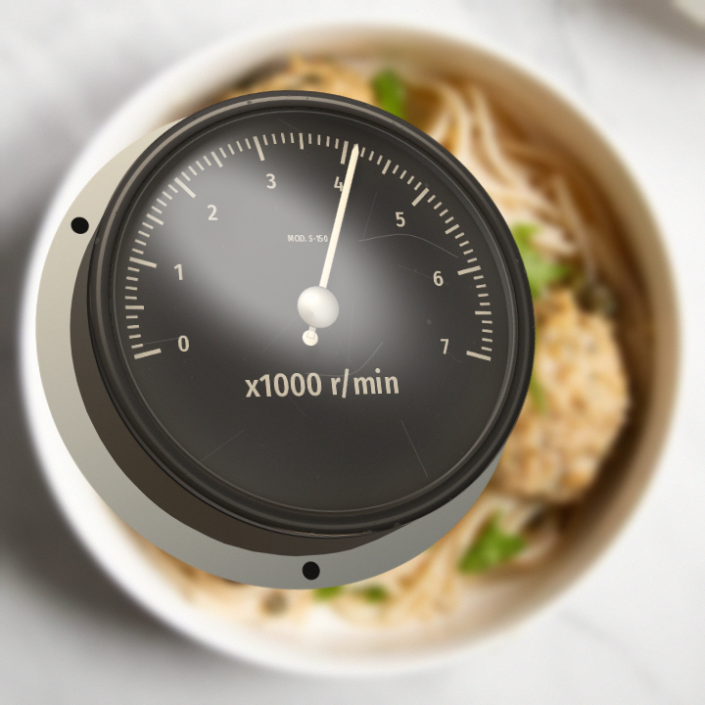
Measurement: 4100rpm
